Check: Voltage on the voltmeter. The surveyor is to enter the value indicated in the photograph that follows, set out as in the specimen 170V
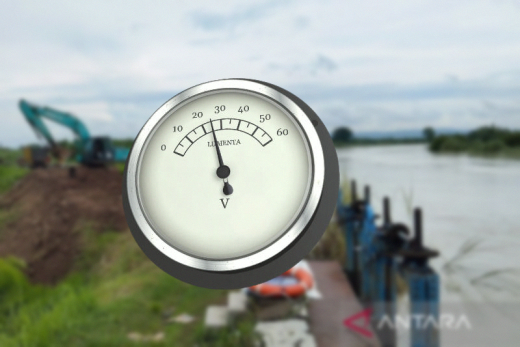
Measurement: 25V
